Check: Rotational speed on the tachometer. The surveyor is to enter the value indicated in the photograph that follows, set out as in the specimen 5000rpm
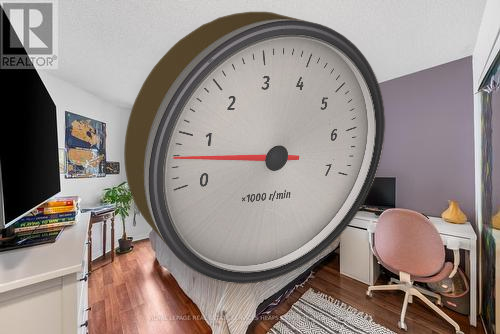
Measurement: 600rpm
